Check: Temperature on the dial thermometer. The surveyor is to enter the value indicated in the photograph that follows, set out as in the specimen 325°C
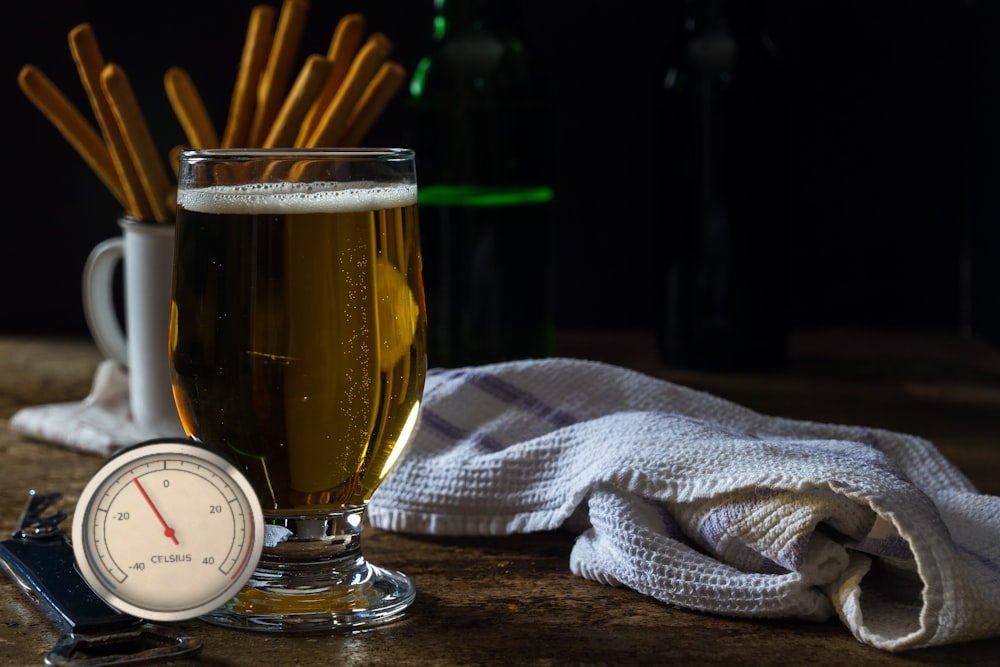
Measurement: -8°C
